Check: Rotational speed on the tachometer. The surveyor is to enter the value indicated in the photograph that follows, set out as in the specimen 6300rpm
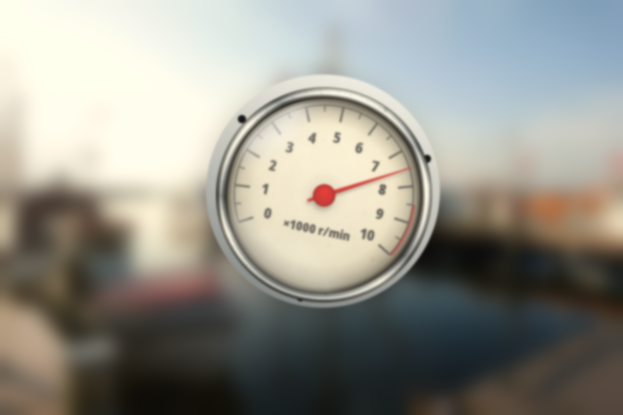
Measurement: 7500rpm
